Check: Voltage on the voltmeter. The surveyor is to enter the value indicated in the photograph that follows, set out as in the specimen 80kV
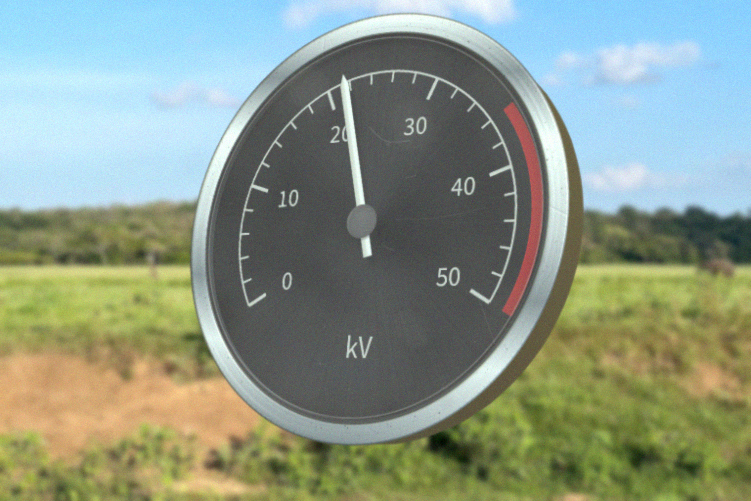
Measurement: 22kV
